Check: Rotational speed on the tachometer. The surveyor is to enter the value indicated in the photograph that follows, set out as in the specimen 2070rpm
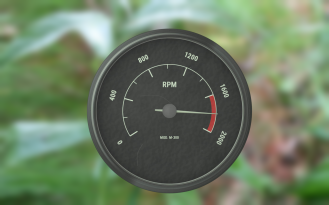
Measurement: 1800rpm
